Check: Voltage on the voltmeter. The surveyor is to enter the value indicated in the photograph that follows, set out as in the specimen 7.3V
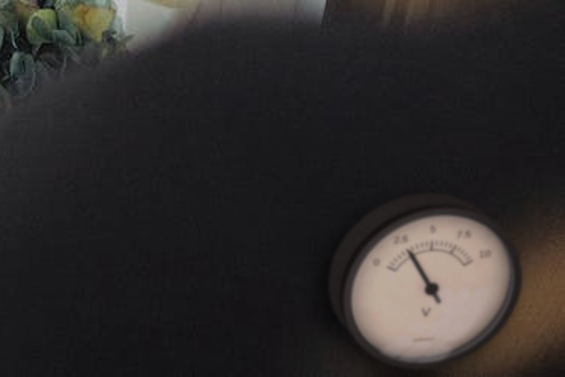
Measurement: 2.5V
